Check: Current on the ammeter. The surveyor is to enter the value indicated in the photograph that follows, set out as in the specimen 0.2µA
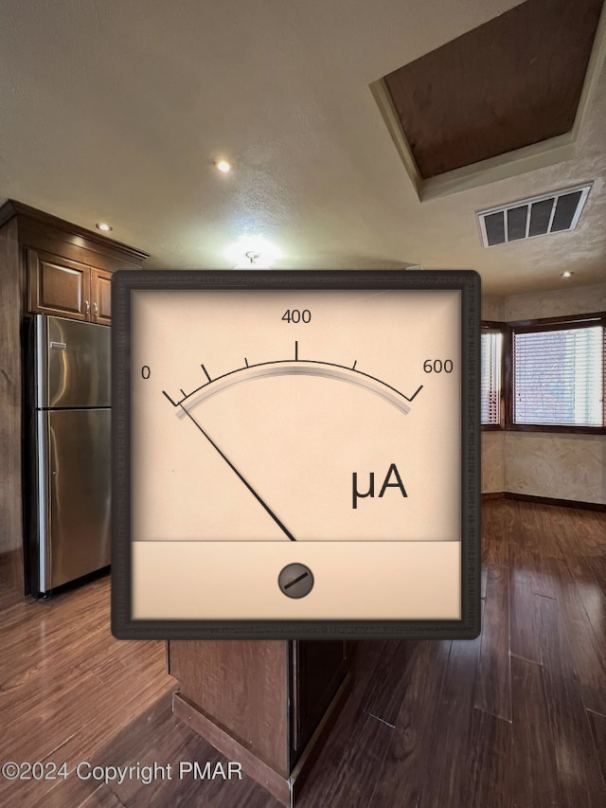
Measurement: 50µA
